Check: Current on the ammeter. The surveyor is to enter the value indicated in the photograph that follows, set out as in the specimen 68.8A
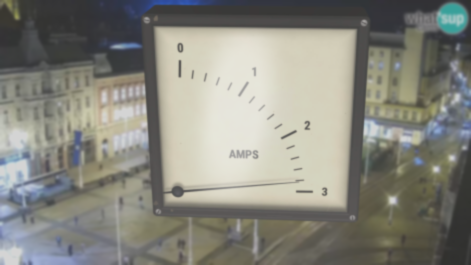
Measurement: 2.8A
